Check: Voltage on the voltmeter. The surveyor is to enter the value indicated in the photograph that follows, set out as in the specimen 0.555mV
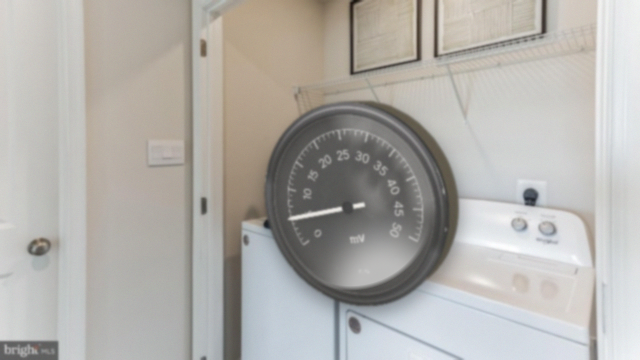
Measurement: 5mV
